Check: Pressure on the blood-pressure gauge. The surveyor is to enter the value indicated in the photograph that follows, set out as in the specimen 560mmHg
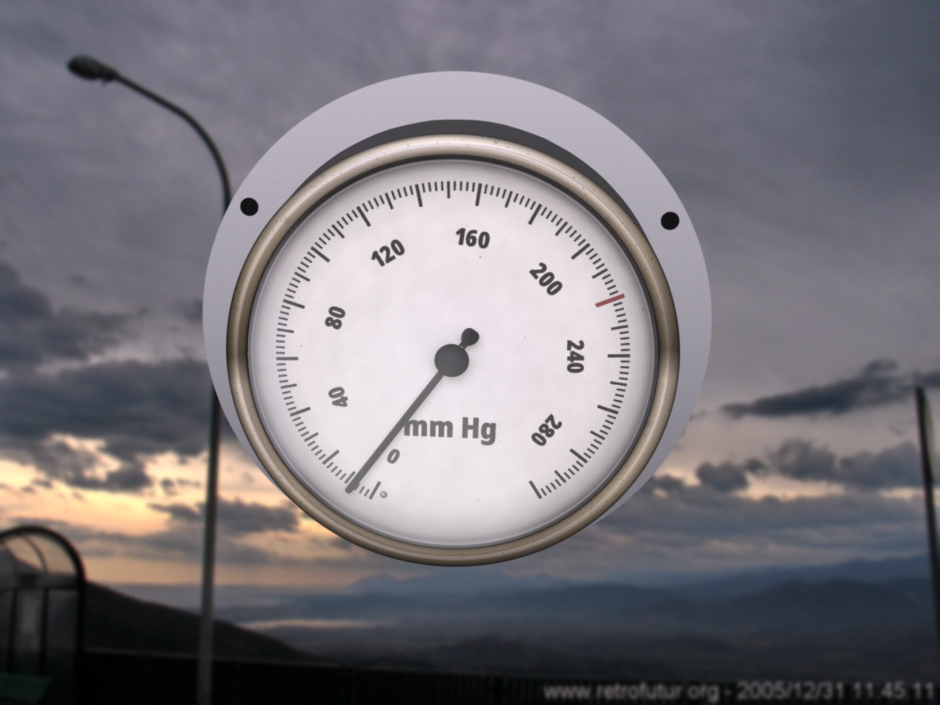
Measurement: 8mmHg
